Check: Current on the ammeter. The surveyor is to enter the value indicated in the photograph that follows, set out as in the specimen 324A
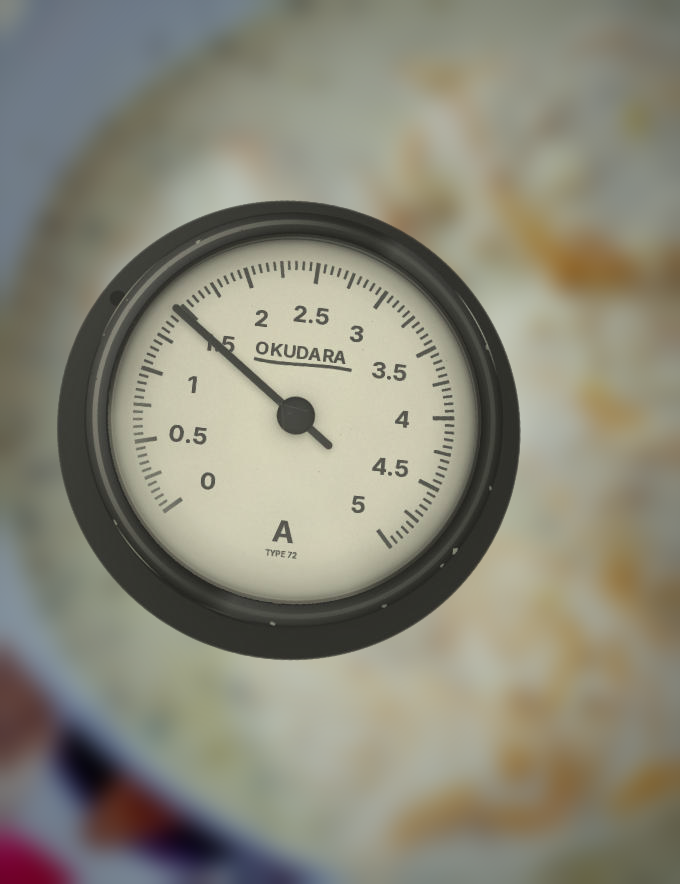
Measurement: 1.45A
